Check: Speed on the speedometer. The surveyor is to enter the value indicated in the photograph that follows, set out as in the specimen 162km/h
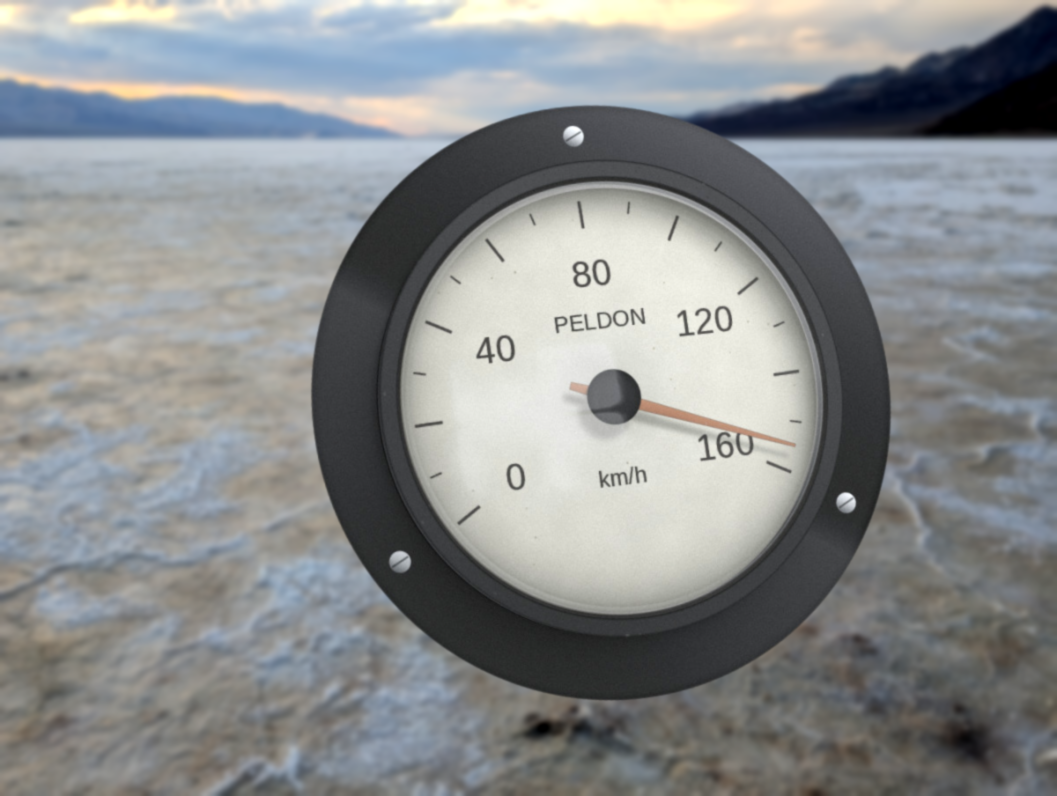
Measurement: 155km/h
